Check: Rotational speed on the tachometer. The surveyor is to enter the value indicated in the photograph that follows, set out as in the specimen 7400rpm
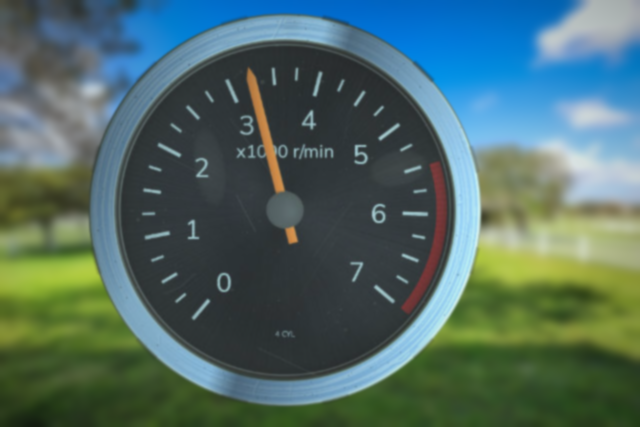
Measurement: 3250rpm
